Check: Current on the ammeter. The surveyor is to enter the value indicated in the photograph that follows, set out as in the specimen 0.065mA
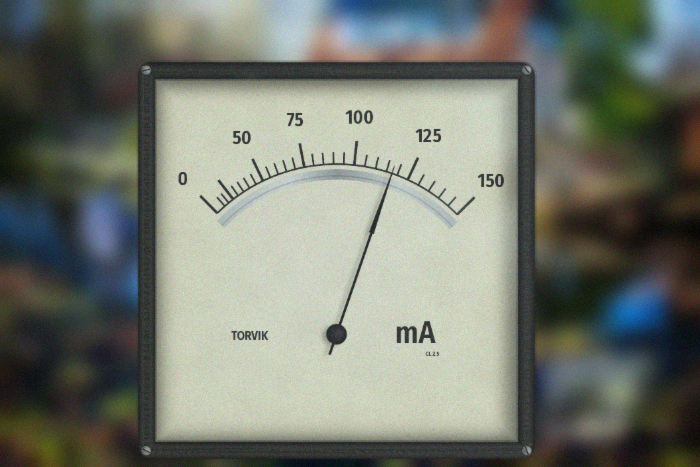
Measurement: 117.5mA
